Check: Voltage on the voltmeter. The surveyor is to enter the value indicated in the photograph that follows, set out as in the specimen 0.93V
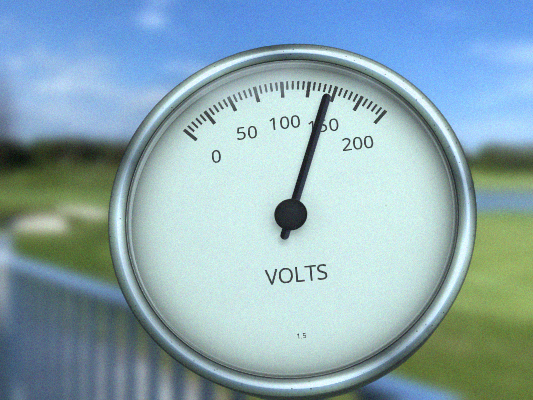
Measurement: 145V
